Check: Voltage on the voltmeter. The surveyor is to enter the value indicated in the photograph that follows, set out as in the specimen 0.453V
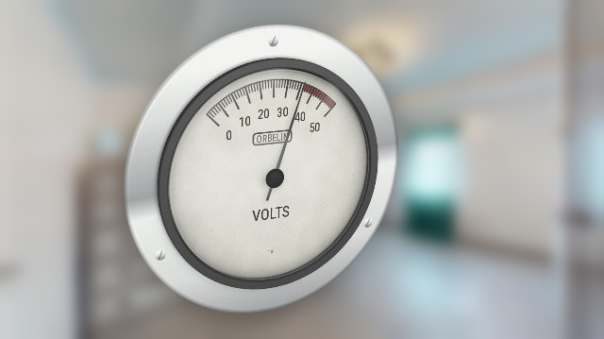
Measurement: 35V
